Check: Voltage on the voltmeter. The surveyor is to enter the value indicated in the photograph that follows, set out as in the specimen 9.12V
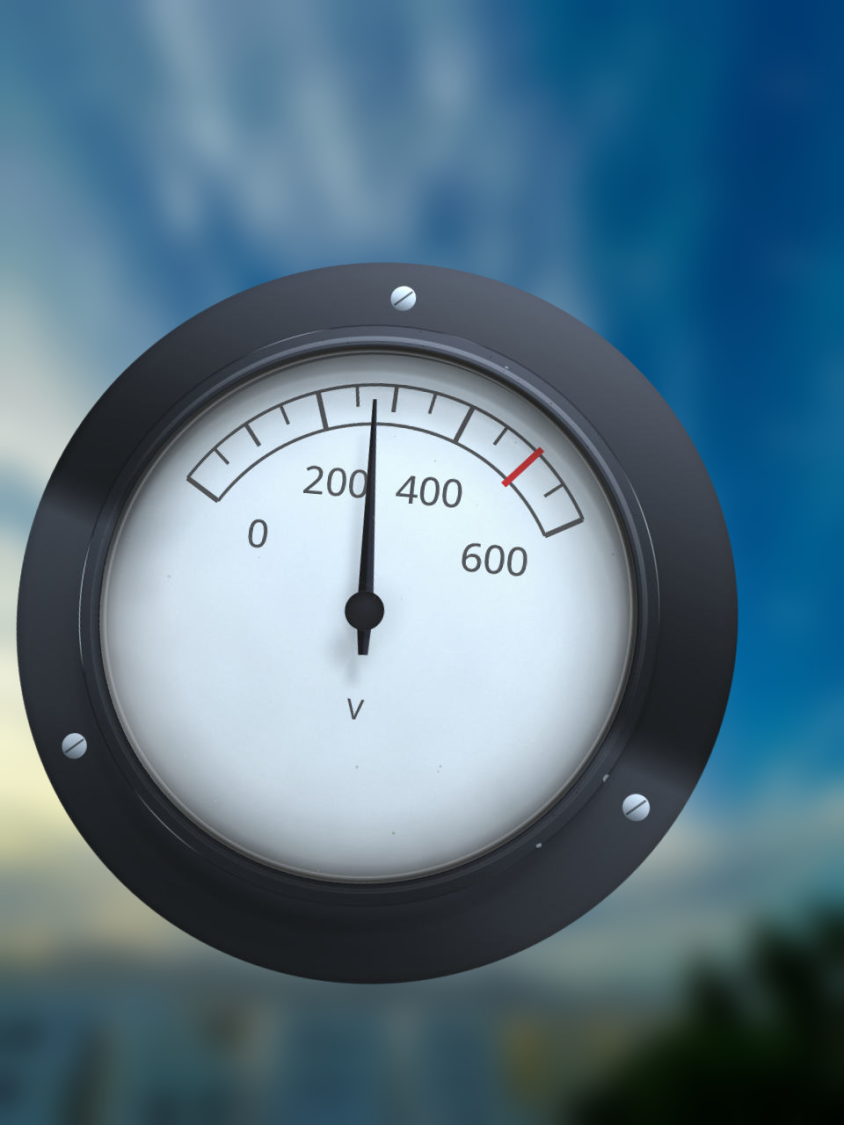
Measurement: 275V
